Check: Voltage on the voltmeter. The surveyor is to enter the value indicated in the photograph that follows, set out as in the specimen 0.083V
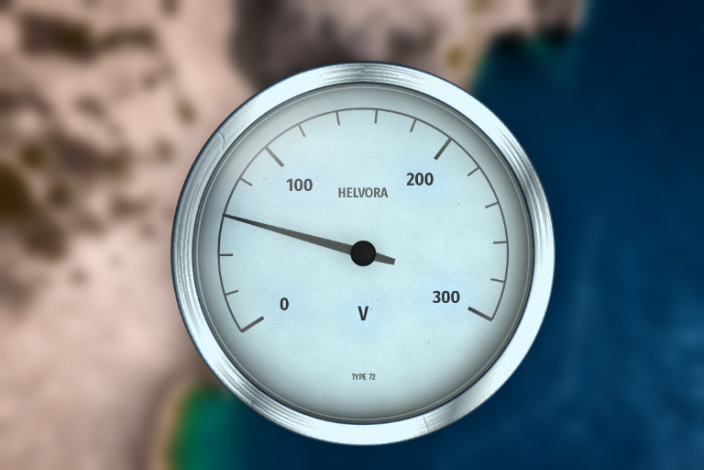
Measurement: 60V
